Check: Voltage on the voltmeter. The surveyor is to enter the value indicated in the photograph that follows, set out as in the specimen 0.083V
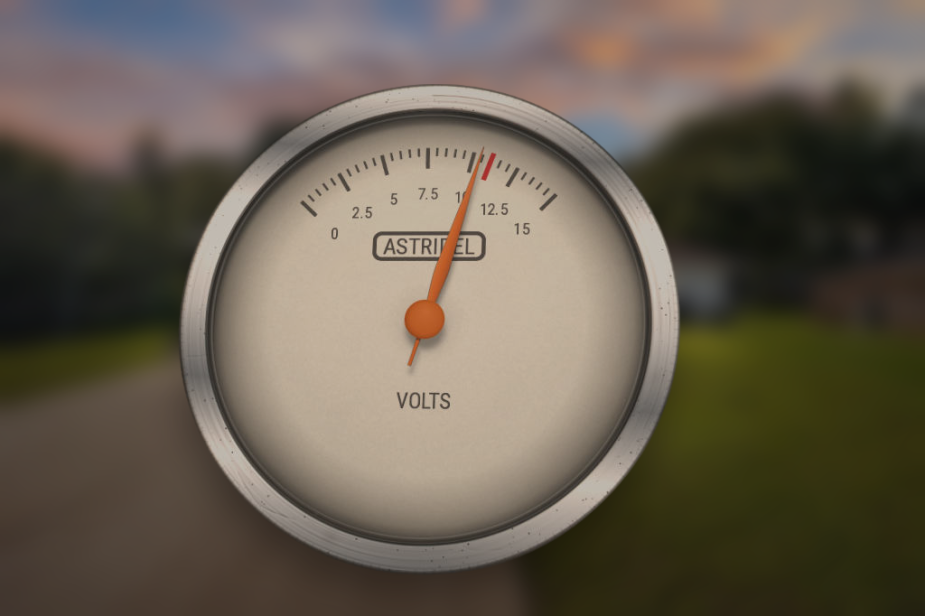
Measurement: 10.5V
